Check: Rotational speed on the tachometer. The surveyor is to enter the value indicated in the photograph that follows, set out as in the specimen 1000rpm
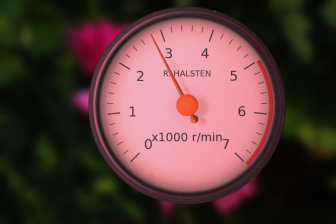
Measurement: 2800rpm
